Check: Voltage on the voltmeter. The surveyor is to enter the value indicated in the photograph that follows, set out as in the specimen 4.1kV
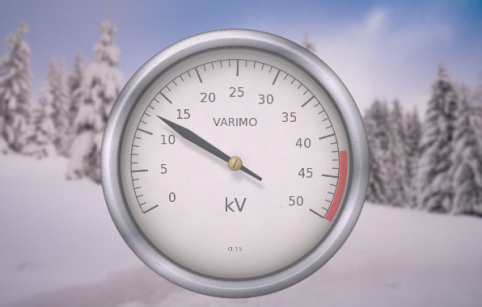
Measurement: 12.5kV
